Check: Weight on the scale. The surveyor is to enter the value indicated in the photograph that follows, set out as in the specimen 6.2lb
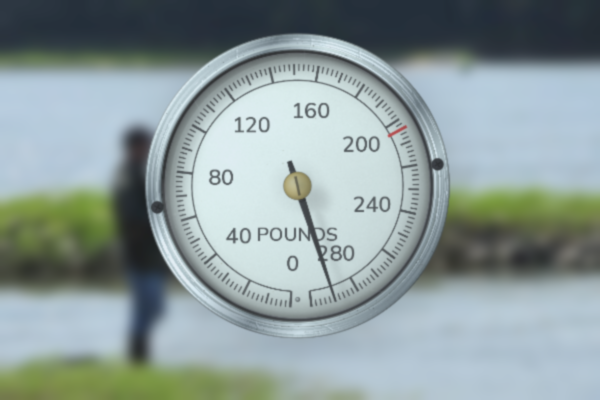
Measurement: 290lb
